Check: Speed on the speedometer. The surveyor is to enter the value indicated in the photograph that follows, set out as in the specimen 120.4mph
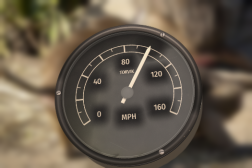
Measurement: 100mph
